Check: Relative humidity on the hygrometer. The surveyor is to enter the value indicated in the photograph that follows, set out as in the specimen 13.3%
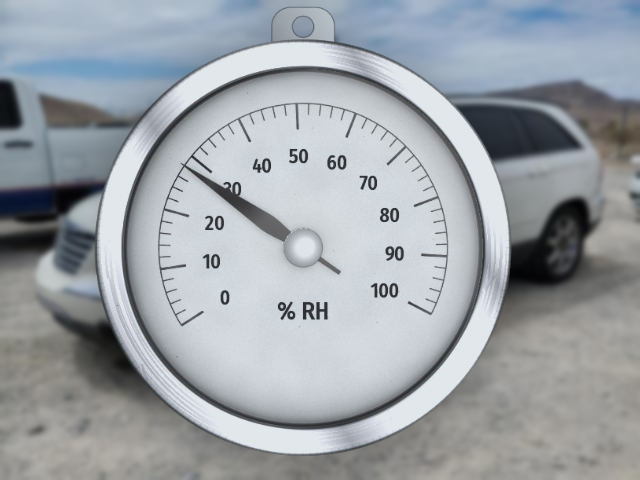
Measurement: 28%
